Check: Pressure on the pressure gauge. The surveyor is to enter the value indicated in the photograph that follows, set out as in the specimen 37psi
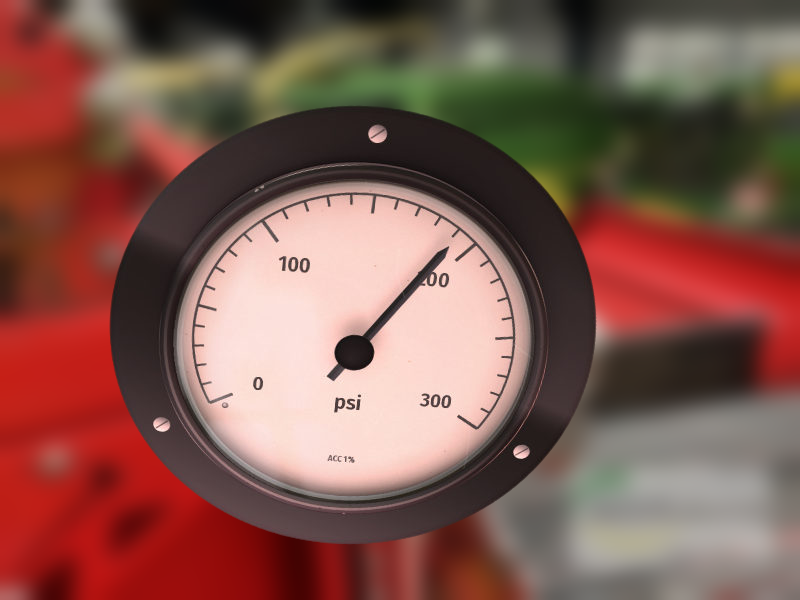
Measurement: 190psi
